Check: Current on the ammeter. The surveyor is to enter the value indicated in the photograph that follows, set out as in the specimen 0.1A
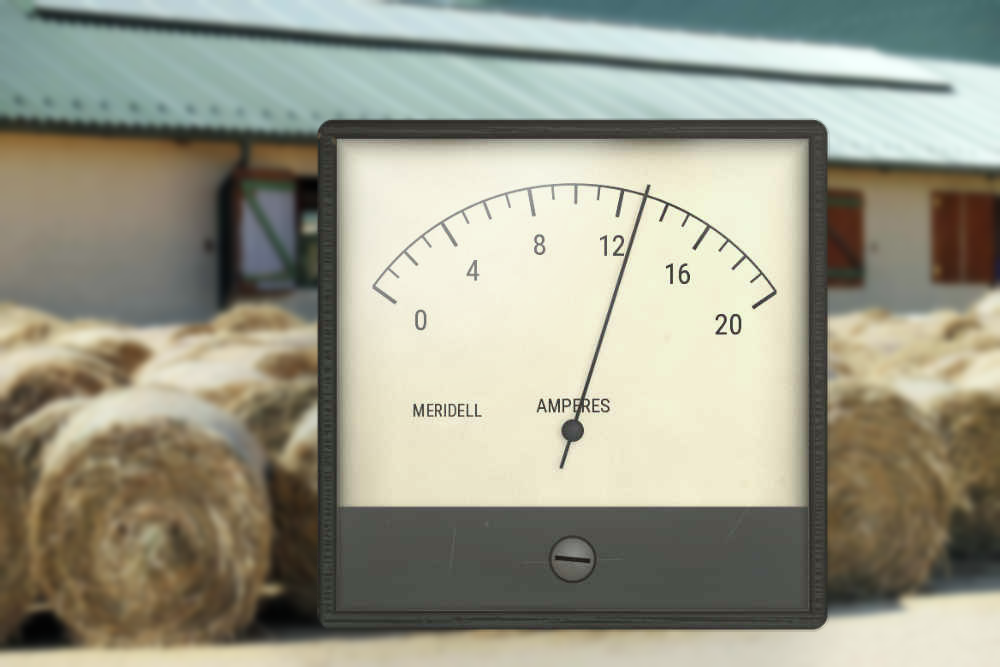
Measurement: 13A
